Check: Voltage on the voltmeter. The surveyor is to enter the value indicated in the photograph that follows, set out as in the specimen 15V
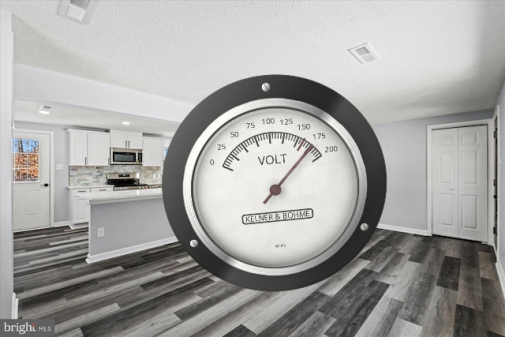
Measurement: 175V
